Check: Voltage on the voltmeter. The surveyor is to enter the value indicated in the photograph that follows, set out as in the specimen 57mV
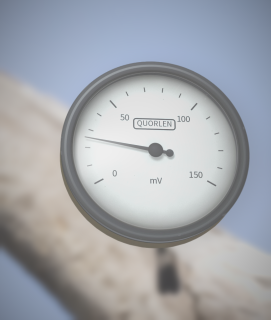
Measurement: 25mV
